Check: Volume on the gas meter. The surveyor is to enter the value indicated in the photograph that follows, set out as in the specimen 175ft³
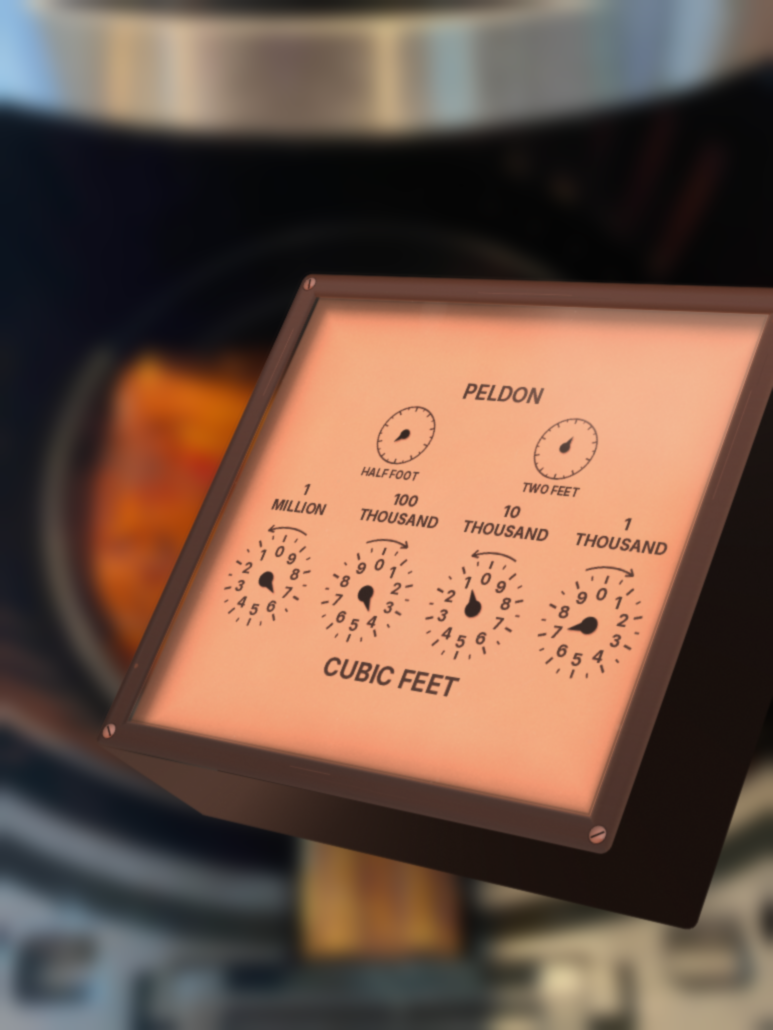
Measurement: 640700ft³
